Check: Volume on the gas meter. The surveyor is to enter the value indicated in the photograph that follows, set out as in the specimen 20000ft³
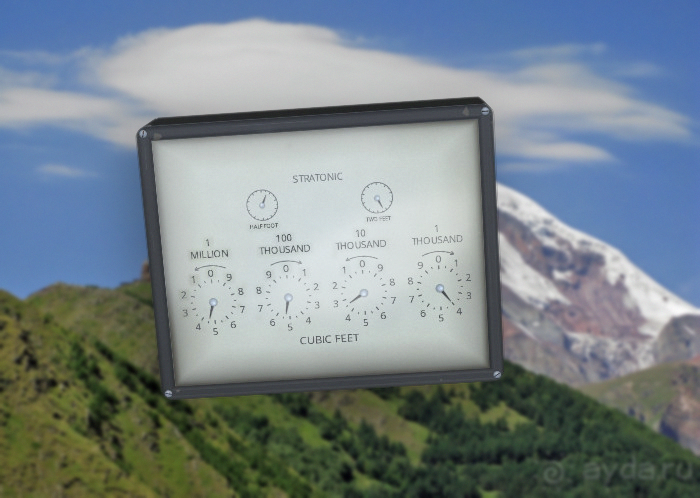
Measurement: 453400ft³
